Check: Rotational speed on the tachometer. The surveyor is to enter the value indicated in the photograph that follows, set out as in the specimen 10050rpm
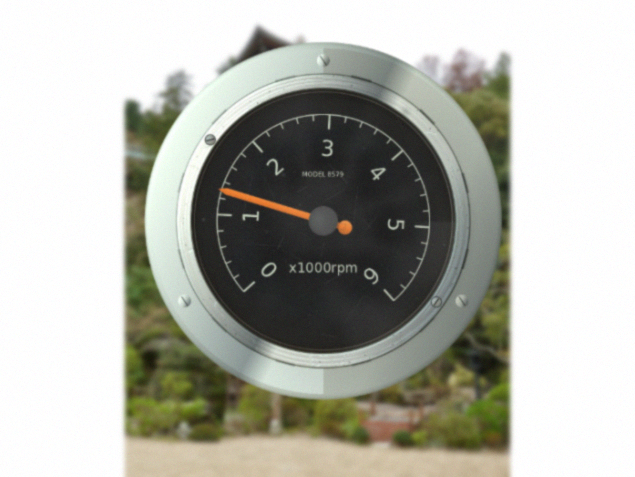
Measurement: 1300rpm
